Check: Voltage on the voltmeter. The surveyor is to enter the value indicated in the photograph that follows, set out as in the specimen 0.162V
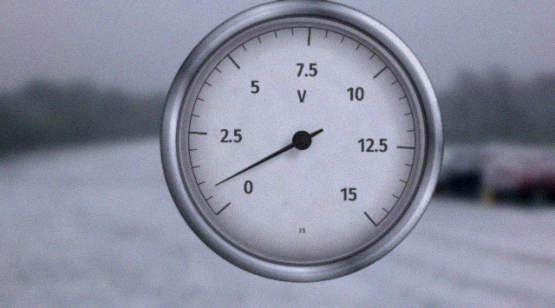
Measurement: 0.75V
